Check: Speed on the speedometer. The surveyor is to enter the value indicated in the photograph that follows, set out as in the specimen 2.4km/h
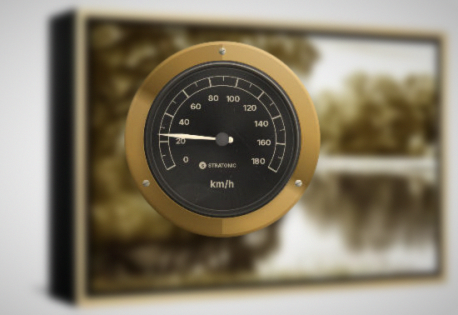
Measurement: 25km/h
